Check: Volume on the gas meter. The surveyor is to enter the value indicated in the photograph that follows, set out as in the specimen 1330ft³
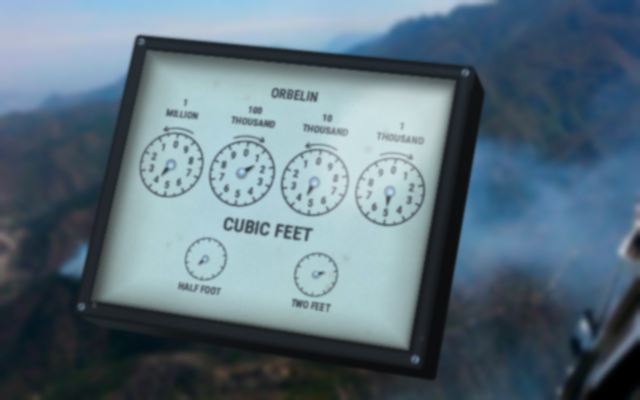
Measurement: 414500ft³
